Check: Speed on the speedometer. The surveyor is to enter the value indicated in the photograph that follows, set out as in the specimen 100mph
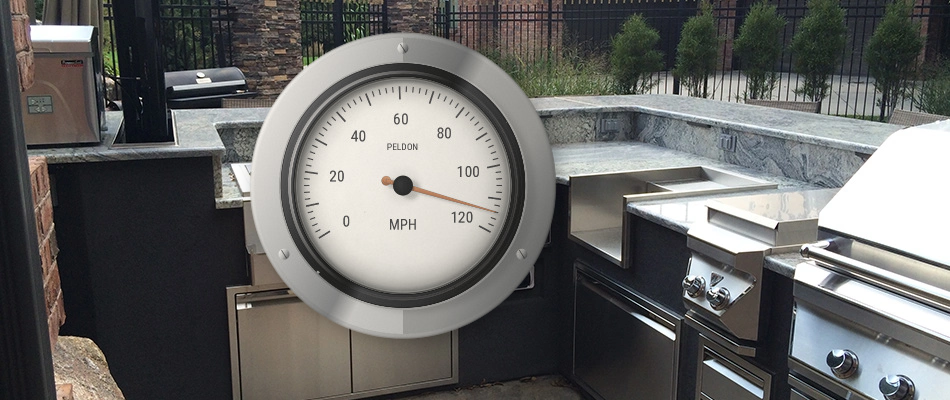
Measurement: 114mph
